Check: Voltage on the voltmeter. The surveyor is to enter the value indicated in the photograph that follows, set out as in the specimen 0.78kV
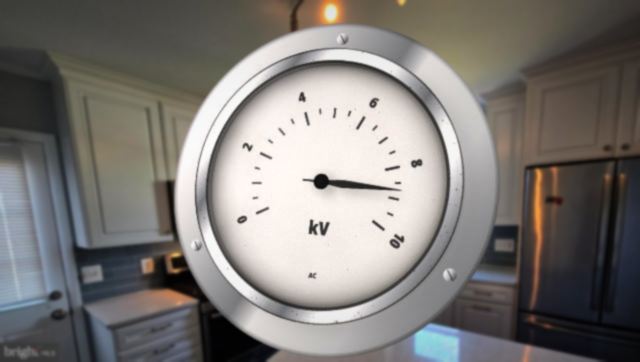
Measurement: 8.75kV
